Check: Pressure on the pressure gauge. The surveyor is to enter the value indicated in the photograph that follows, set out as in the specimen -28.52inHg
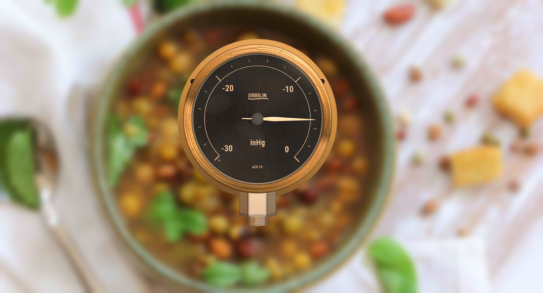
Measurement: -5inHg
